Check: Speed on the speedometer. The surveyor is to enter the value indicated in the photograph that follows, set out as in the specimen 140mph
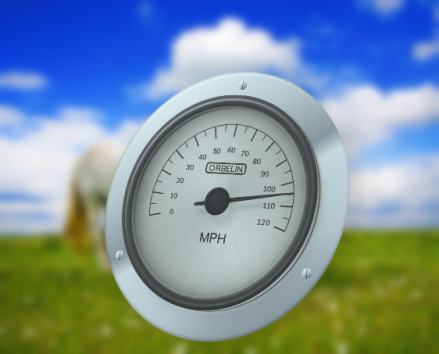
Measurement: 105mph
